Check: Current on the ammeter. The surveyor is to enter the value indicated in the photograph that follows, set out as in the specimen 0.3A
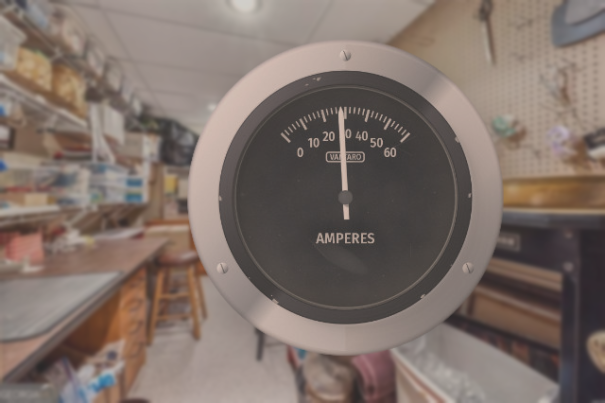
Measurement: 28A
